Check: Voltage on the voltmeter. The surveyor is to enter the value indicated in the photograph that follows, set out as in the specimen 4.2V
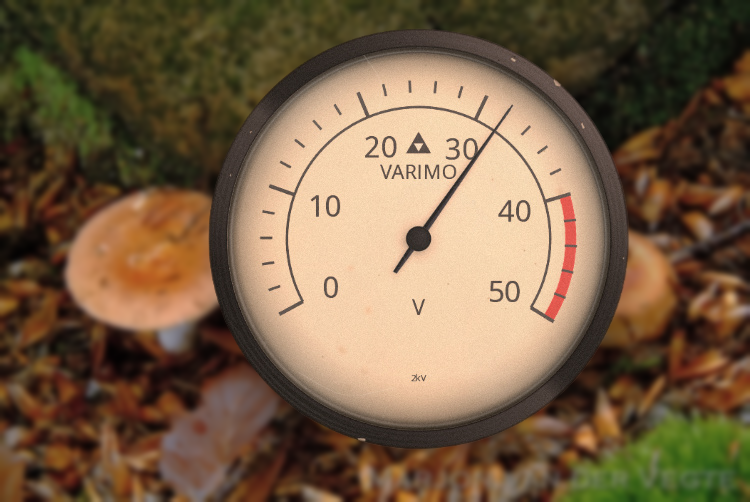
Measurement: 32V
